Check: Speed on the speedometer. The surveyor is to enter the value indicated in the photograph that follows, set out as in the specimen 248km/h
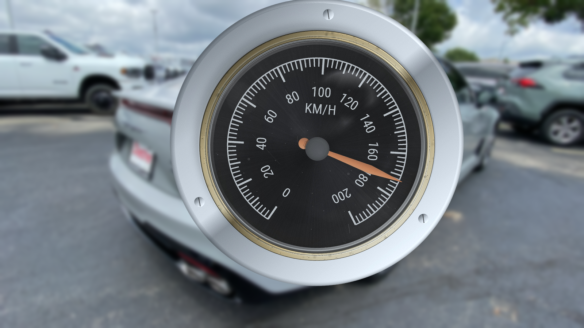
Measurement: 172km/h
